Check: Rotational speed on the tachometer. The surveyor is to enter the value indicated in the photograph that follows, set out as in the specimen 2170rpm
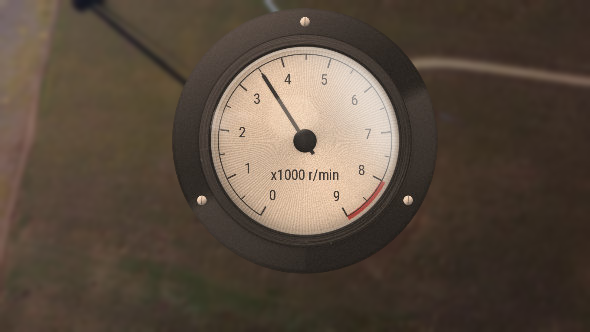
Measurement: 3500rpm
